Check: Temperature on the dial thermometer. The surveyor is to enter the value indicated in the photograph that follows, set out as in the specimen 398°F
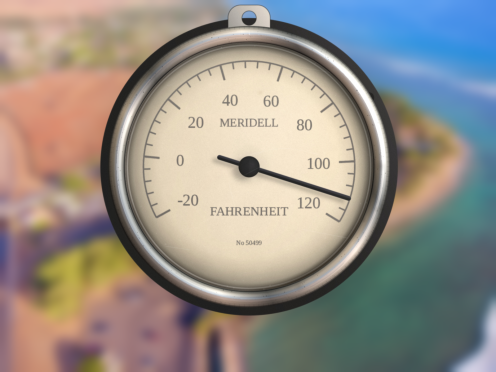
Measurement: 112°F
